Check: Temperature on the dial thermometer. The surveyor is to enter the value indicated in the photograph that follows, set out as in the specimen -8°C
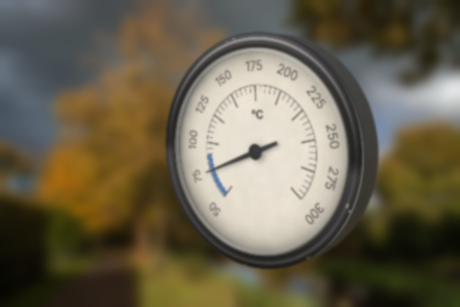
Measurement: 75°C
